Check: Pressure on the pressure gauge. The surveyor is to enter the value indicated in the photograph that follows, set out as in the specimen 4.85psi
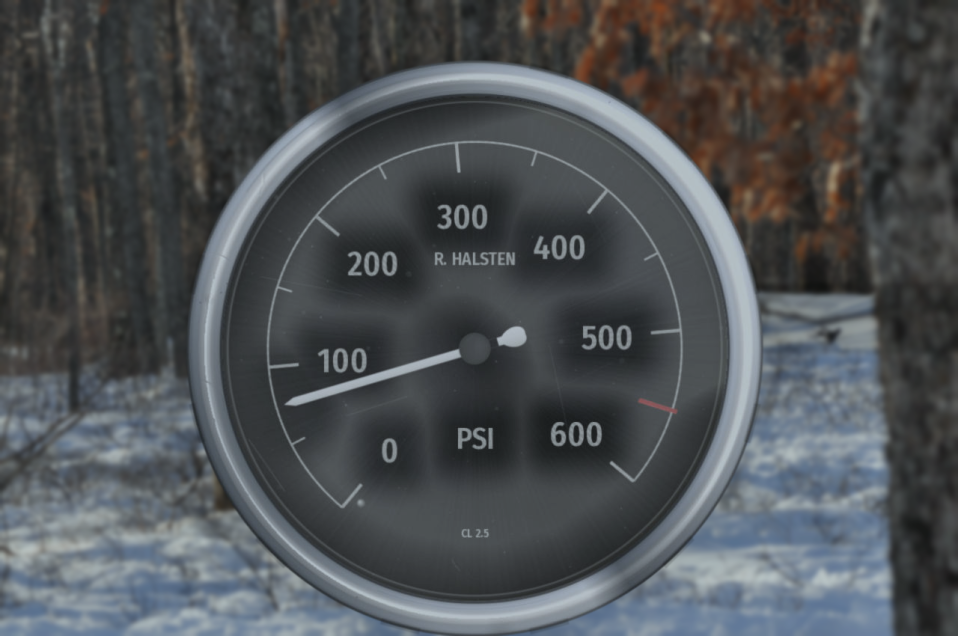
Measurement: 75psi
